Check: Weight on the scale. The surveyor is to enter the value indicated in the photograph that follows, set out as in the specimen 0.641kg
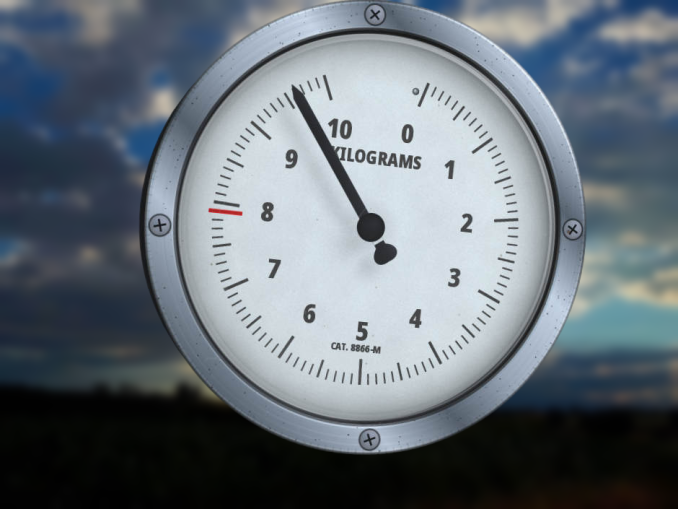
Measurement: 9.6kg
